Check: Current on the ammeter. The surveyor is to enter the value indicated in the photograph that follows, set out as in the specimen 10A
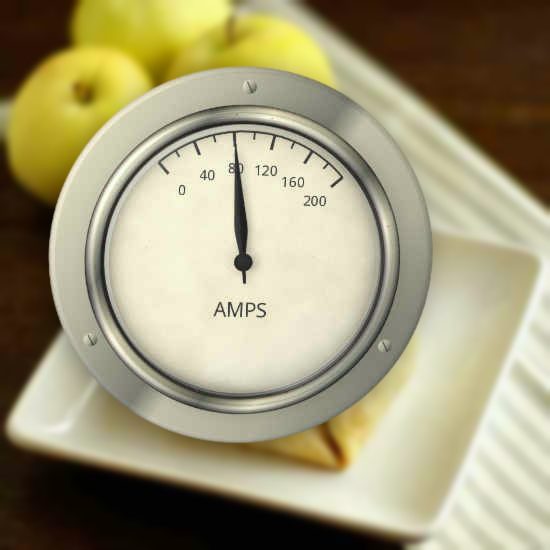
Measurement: 80A
